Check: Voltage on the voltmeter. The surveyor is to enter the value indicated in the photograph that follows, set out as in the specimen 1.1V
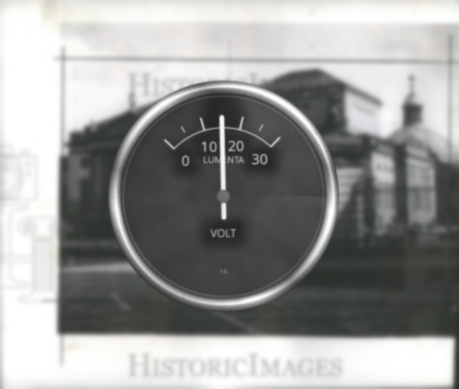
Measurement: 15V
